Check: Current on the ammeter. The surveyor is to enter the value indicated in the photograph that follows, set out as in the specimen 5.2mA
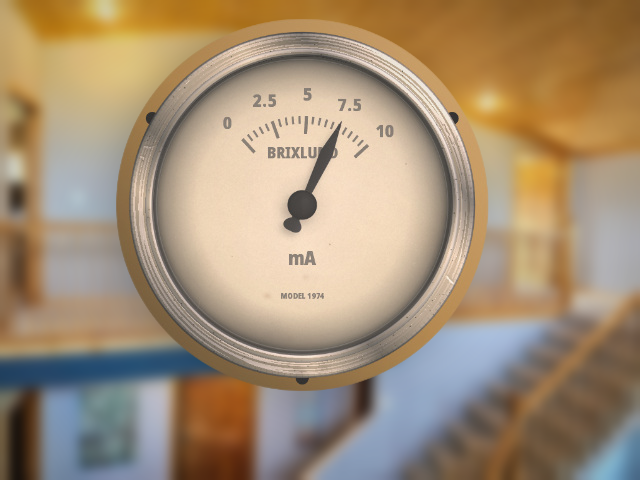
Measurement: 7.5mA
